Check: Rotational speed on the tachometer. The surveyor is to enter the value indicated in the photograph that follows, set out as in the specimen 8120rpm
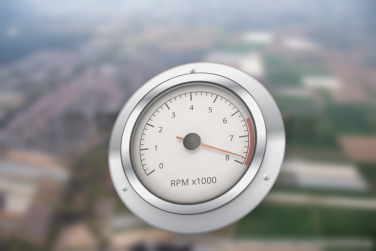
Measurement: 7800rpm
